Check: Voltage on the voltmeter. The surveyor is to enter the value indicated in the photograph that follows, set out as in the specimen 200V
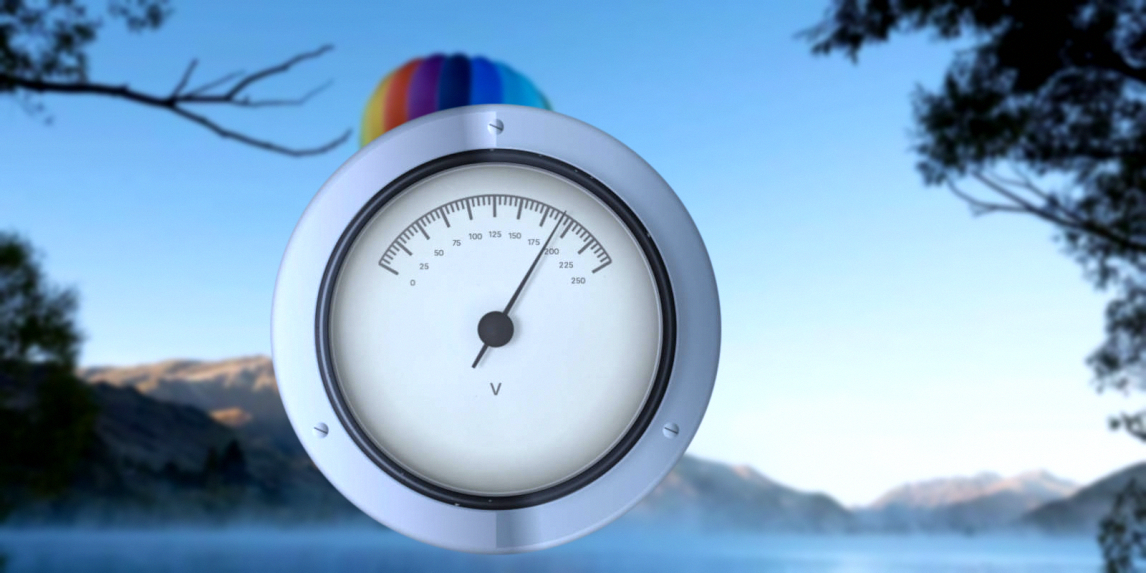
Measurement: 190V
